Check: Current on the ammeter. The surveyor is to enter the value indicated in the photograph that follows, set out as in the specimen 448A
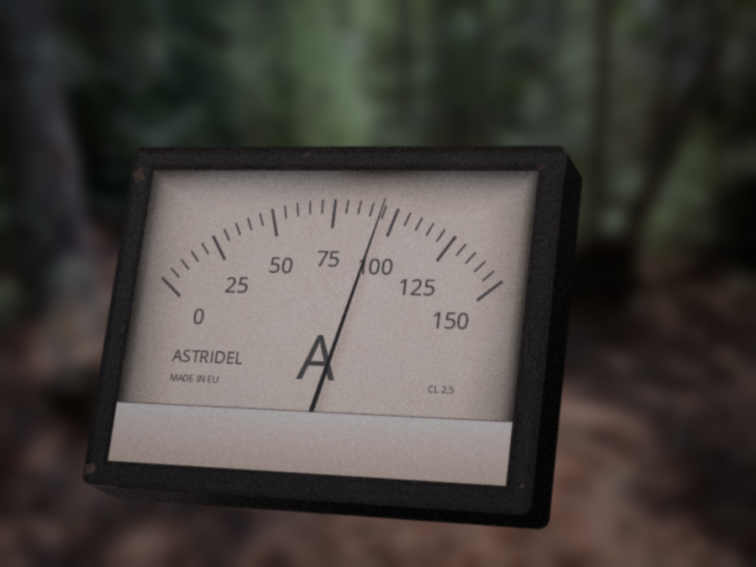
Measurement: 95A
